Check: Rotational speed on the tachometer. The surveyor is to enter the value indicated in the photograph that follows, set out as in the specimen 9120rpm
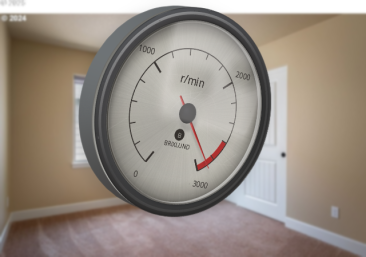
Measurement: 2900rpm
